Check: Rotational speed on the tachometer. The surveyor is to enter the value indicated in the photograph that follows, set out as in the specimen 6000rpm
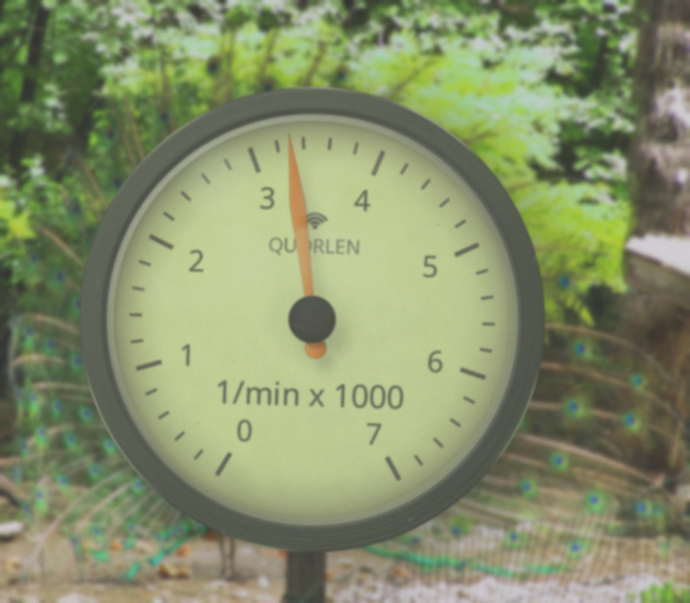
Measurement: 3300rpm
